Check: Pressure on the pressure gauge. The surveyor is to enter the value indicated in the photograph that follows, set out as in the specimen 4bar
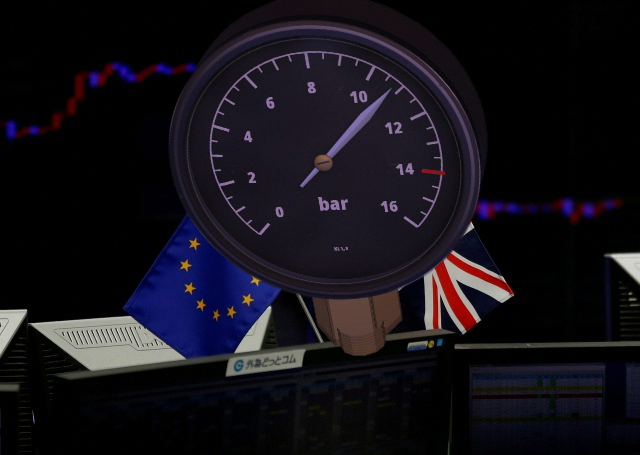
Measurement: 10.75bar
